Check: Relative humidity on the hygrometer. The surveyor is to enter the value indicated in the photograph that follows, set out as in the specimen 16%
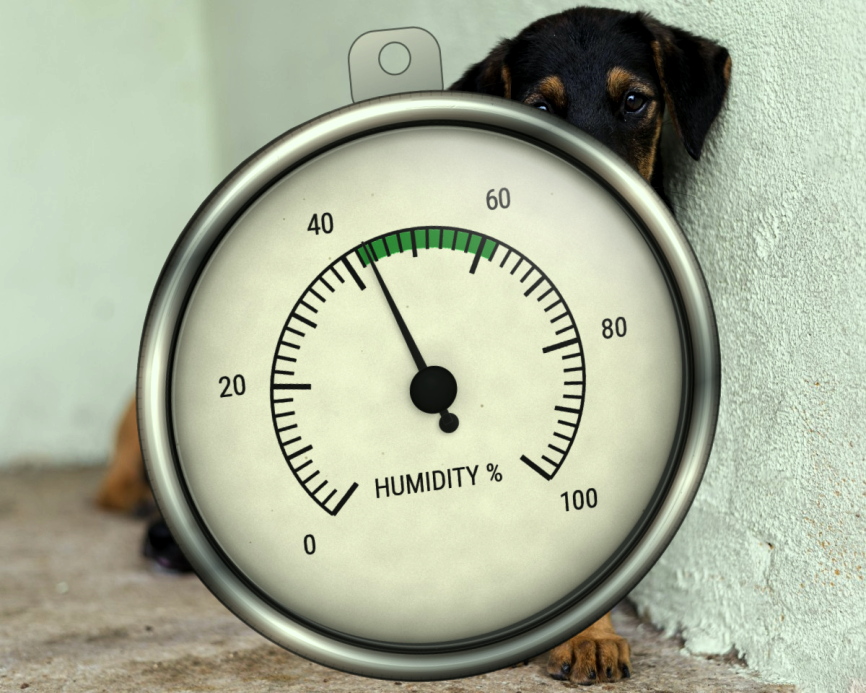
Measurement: 43%
